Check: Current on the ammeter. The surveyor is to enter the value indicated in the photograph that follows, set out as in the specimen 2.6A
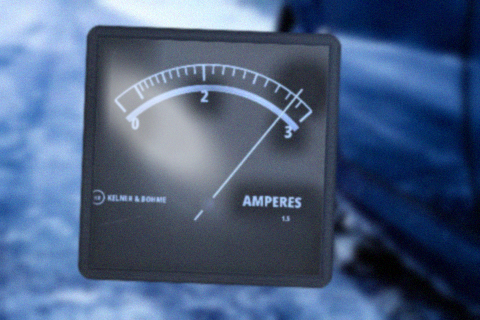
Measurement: 2.85A
